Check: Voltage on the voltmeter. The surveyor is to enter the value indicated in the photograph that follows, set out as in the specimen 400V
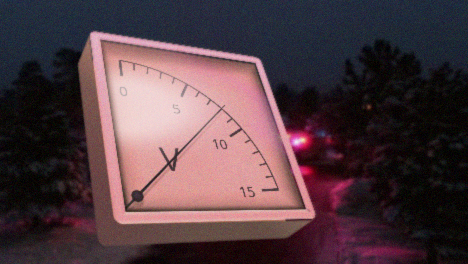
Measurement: 8V
